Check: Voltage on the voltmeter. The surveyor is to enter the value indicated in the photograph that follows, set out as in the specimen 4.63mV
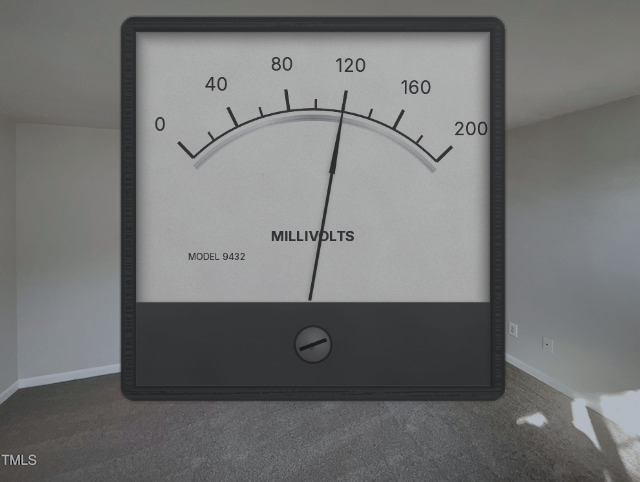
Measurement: 120mV
